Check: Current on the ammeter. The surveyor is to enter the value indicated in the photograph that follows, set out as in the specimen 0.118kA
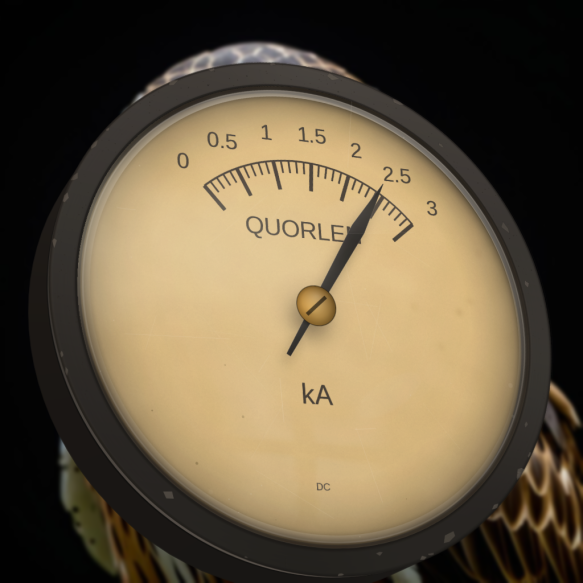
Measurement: 2.4kA
